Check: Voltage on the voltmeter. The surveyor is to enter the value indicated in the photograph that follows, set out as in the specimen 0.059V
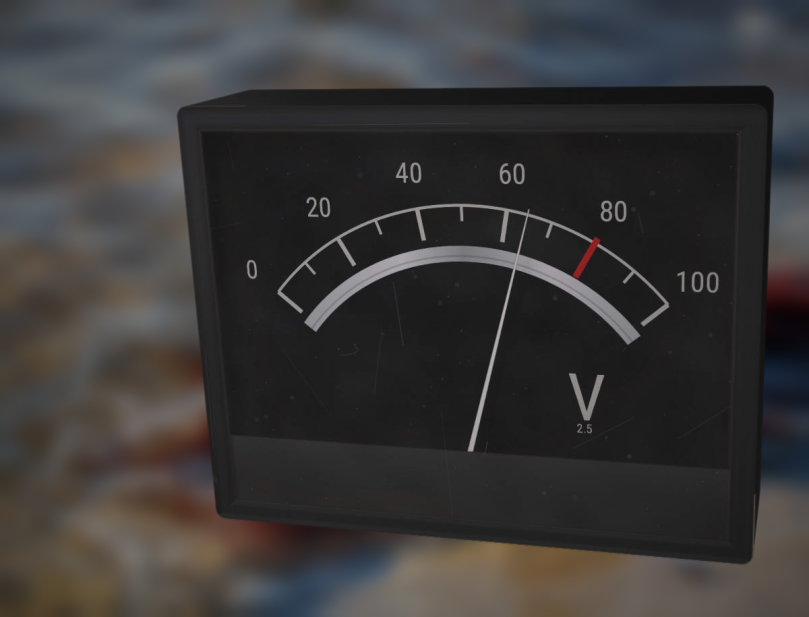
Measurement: 65V
